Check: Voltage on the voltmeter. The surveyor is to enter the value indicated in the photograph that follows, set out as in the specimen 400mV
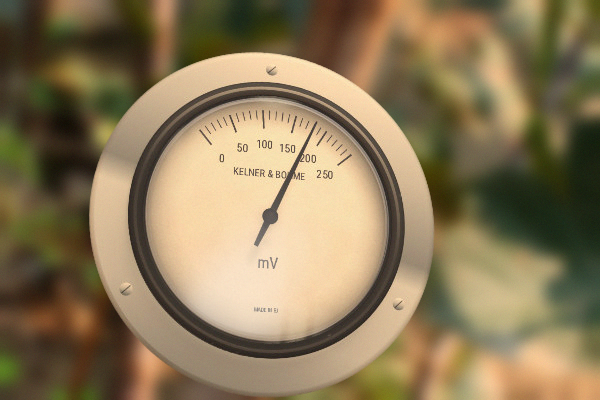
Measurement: 180mV
